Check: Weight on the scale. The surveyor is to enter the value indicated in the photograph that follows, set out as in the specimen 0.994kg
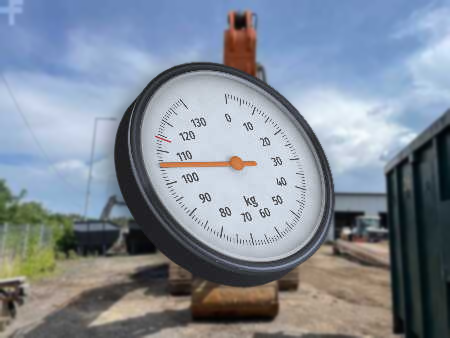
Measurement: 105kg
